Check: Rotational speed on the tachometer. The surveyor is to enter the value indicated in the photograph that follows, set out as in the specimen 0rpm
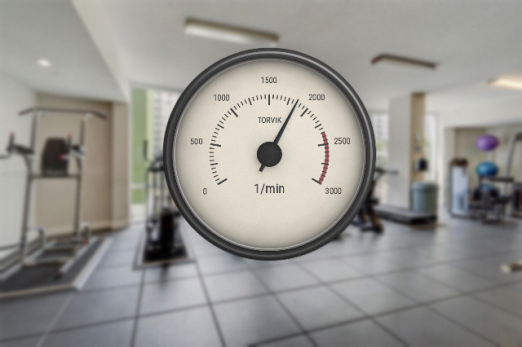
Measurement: 1850rpm
